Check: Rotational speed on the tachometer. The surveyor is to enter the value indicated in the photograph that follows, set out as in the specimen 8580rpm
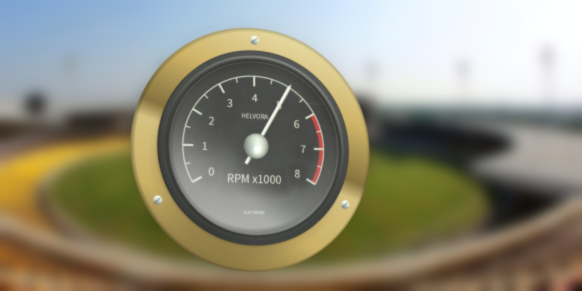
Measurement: 5000rpm
